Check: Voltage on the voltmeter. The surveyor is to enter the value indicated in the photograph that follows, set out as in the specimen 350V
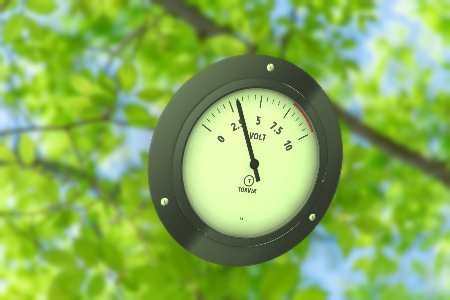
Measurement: 3V
